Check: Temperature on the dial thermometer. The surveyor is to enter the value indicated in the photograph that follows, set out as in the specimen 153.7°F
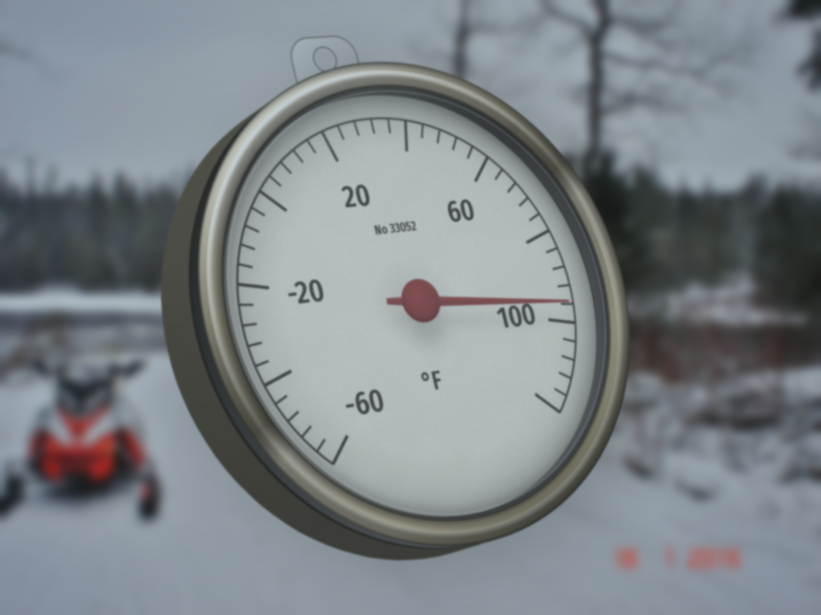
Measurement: 96°F
